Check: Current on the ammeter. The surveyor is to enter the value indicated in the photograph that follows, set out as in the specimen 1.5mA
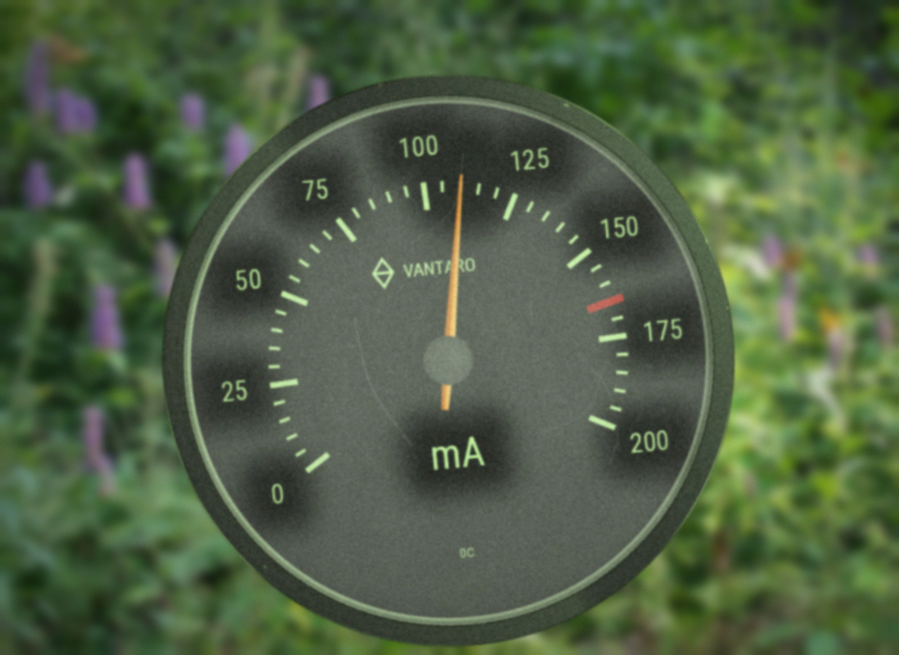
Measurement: 110mA
